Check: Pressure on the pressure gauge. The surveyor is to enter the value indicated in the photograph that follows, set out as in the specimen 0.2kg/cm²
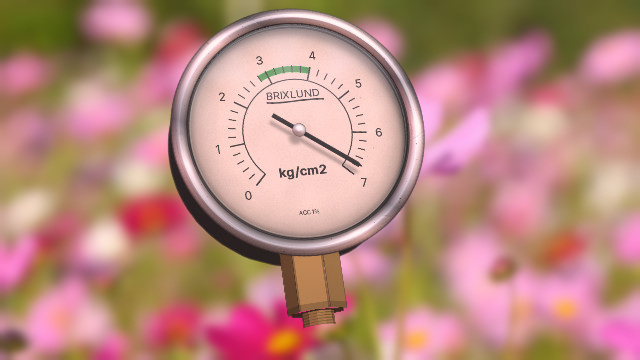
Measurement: 6.8kg/cm²
